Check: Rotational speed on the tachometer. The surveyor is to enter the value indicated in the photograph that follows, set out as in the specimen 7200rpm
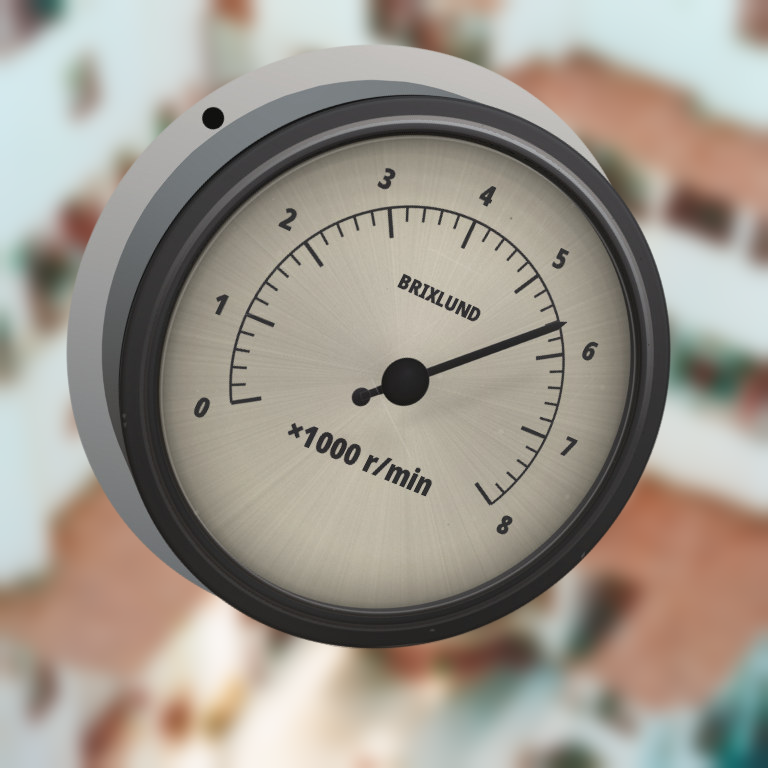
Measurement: 5600rpm
